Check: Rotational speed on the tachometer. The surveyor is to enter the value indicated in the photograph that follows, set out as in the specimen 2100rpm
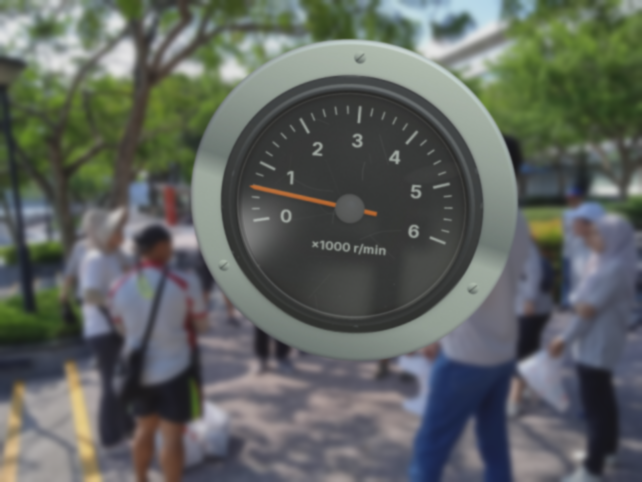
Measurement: 600rpm
